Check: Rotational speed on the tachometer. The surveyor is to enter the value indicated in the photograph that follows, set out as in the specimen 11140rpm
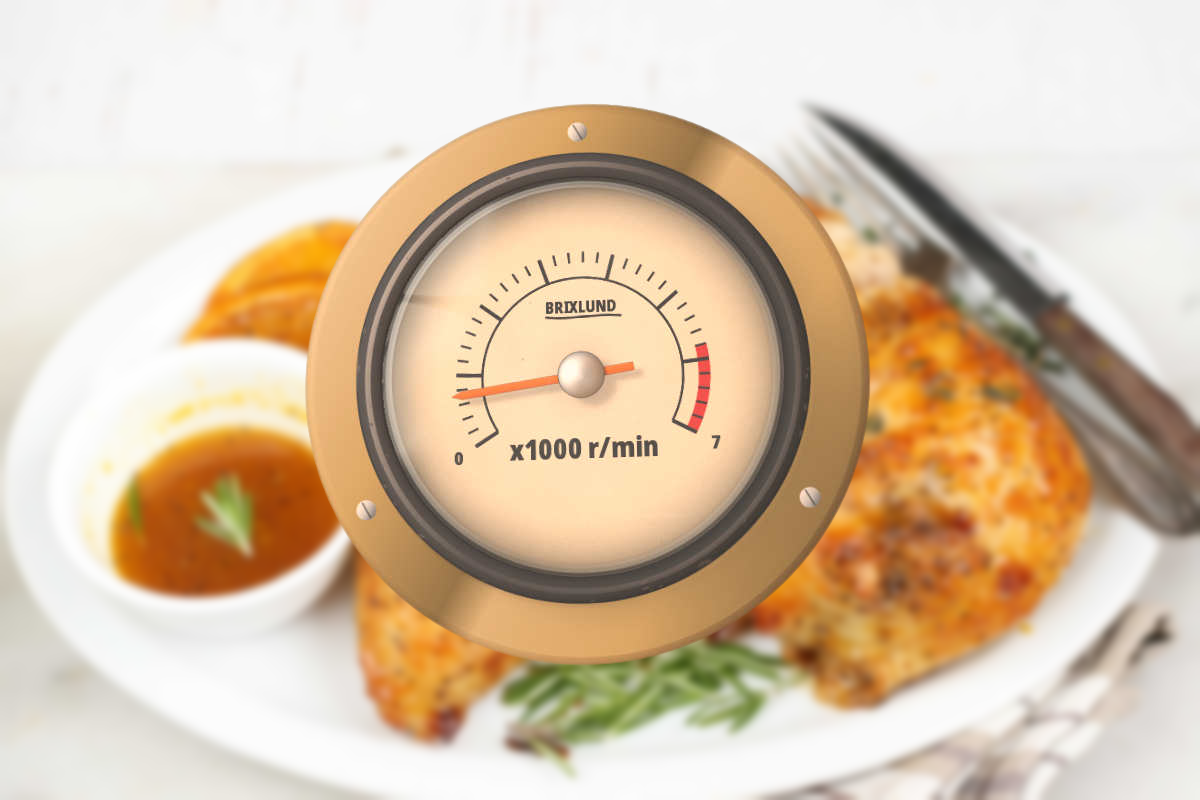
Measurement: 700rpm
